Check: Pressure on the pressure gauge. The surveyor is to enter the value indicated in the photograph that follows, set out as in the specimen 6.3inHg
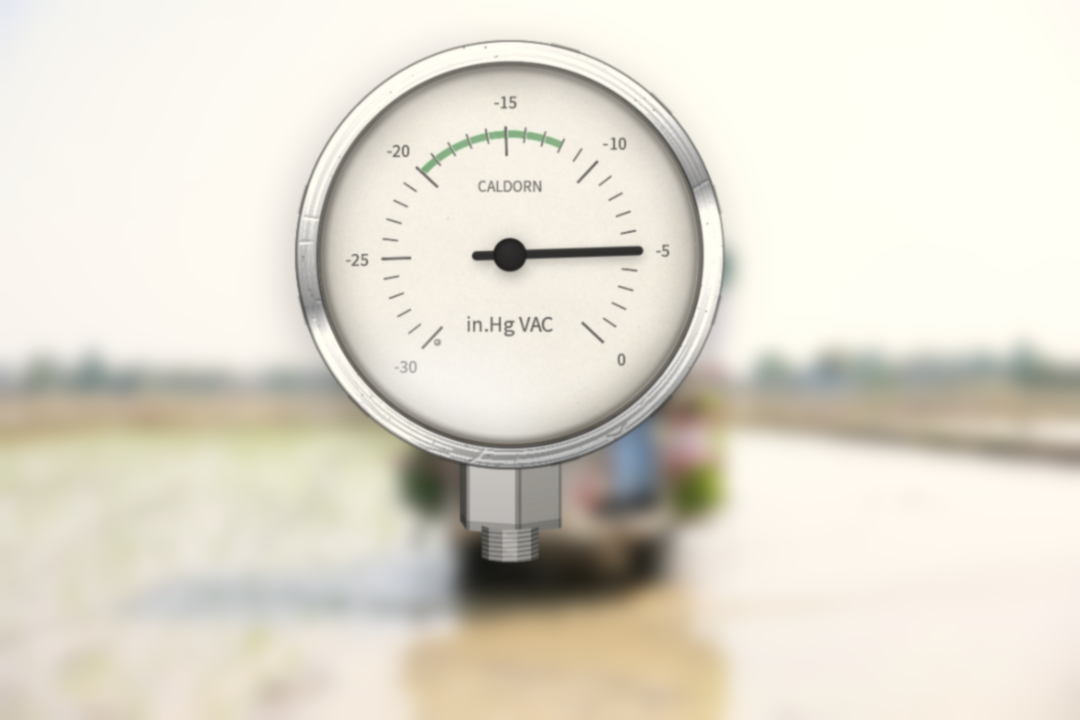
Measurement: -5inHg
